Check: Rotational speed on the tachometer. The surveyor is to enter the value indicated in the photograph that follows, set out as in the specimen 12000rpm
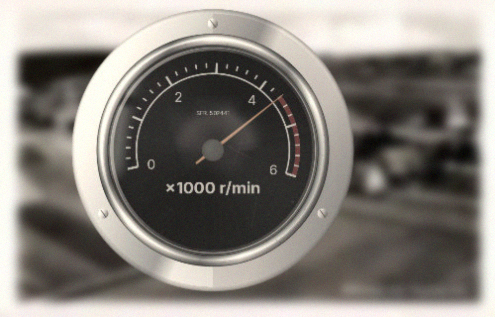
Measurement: 4400rpm
